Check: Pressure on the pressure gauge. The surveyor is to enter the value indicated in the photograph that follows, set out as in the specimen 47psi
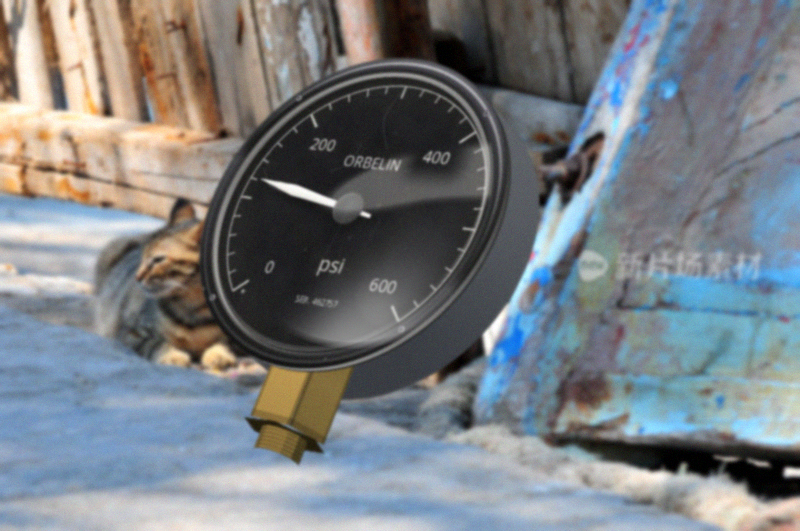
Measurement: 120psi
